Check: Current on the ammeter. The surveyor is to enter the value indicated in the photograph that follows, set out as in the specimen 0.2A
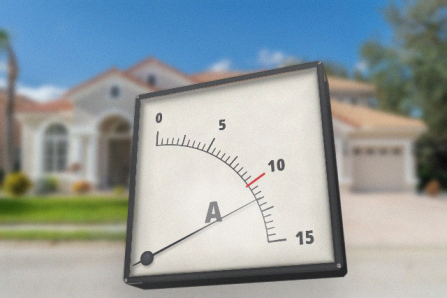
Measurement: 11.5A
